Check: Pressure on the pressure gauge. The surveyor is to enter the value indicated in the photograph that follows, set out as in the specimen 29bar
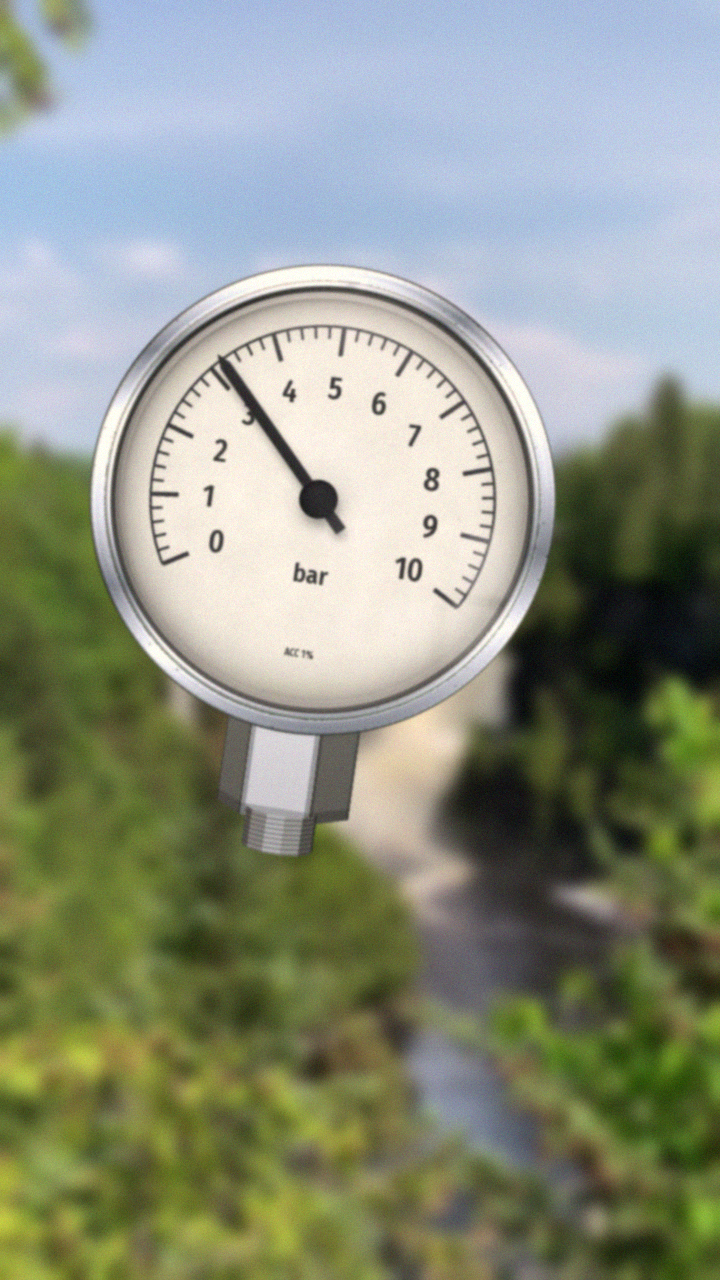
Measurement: 3.2bar
